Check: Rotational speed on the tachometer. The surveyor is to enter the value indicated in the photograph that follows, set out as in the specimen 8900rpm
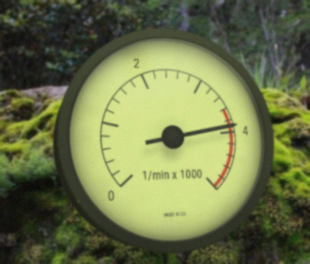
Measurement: 3900rpm
